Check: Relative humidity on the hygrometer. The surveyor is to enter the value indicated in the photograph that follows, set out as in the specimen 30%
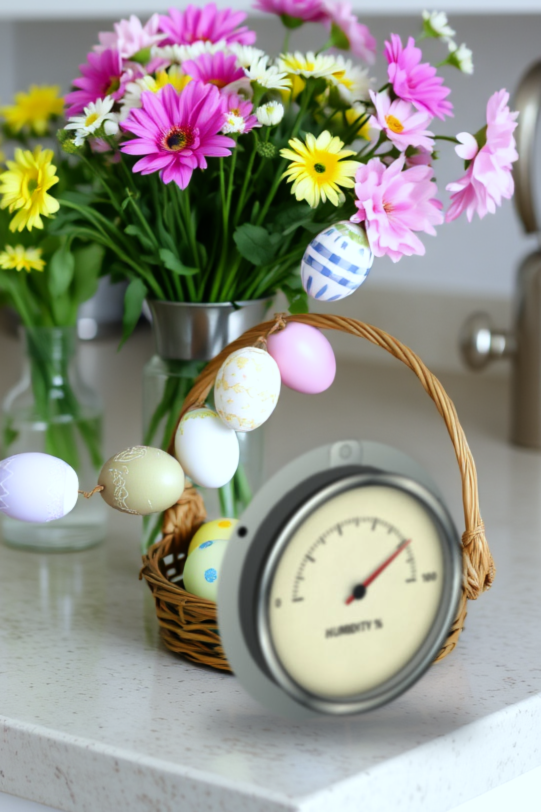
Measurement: 80%
